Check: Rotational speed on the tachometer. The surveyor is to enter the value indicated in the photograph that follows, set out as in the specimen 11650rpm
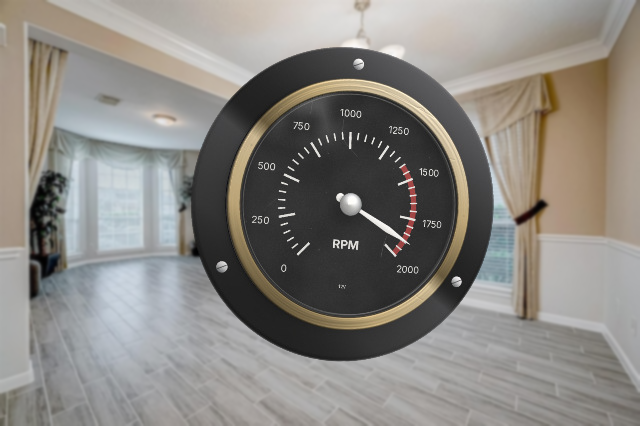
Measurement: 1900rpm
